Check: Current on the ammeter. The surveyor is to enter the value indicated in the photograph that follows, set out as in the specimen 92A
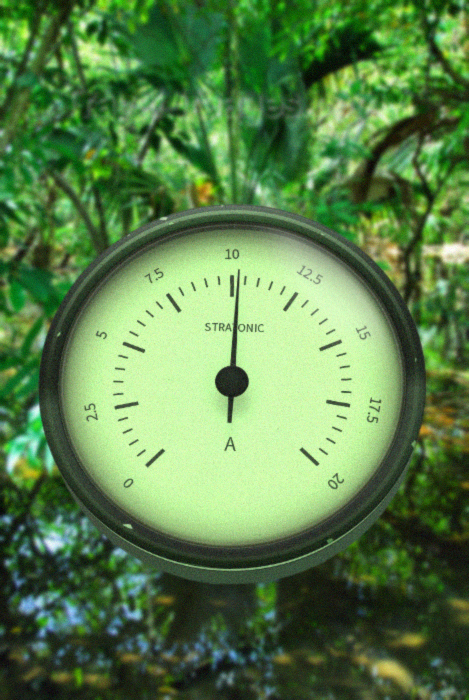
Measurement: 10.25A
